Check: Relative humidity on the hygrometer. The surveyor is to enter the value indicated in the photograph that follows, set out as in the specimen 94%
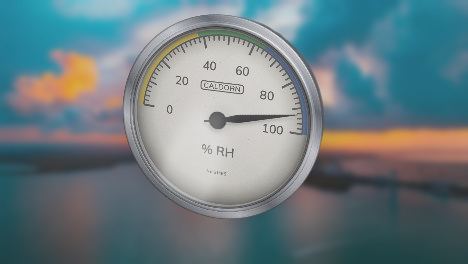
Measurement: 92%
